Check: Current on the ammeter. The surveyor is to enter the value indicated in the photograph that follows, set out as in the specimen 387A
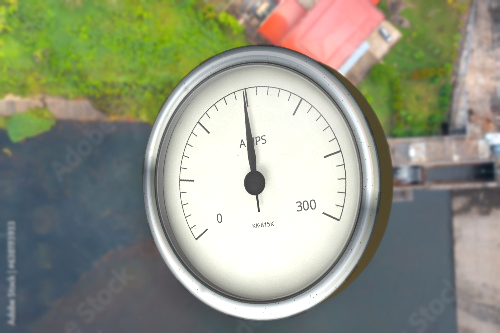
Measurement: 150A
